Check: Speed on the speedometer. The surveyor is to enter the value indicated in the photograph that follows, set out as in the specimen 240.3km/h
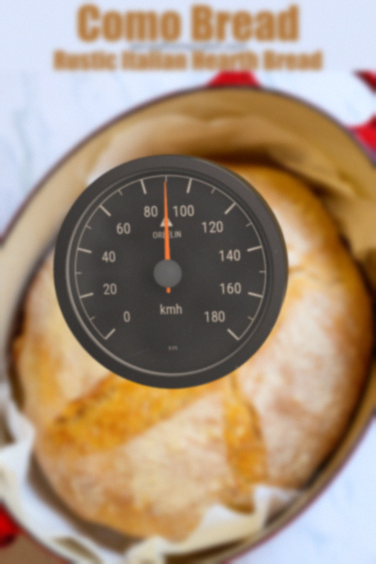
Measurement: 90km/h
